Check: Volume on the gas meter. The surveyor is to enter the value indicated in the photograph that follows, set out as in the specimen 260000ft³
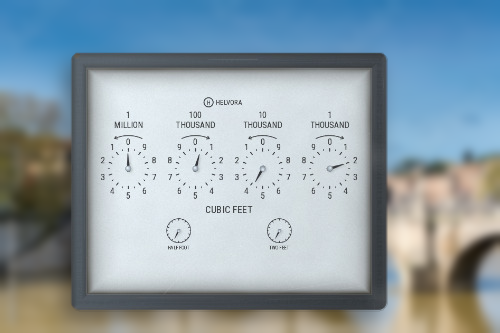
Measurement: 4200ft³
